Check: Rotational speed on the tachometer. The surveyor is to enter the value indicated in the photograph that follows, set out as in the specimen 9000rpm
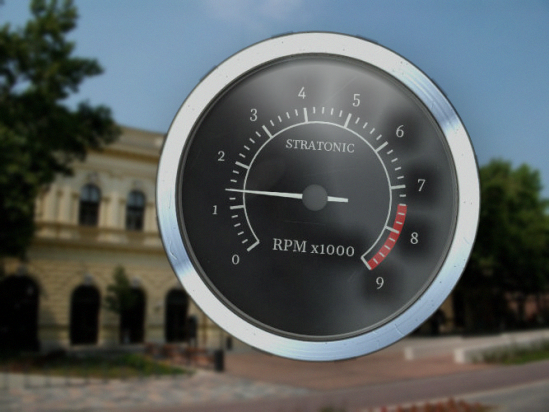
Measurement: 1400rpm
